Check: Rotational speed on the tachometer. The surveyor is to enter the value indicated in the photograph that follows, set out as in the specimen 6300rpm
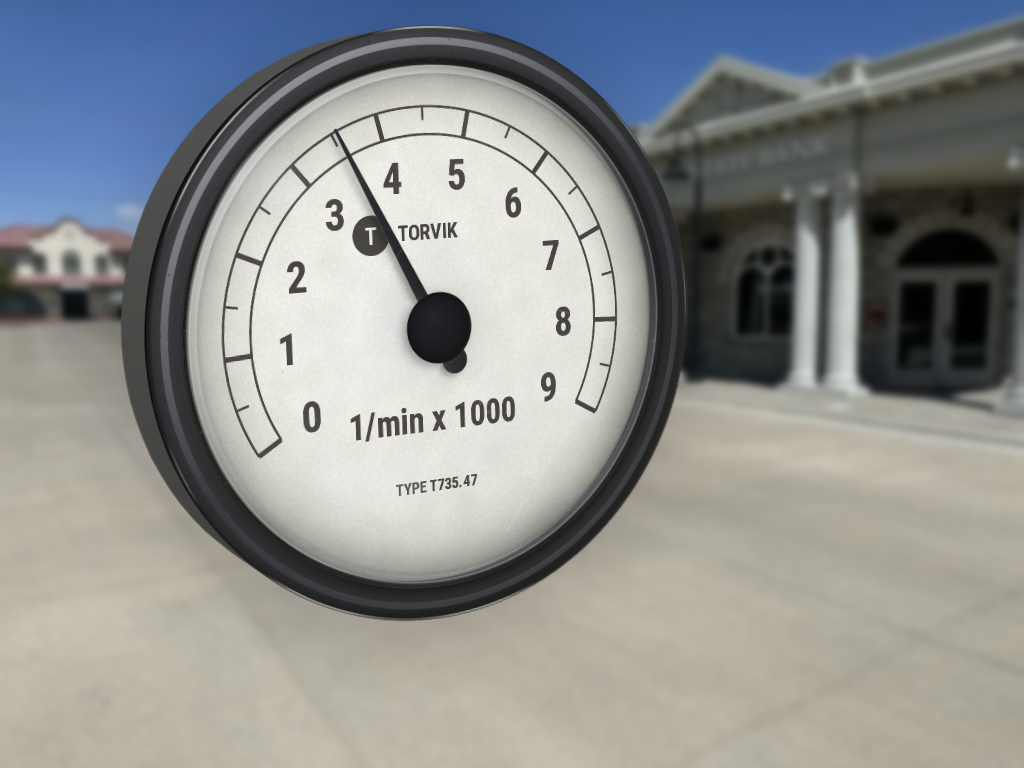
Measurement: 3500rpm
